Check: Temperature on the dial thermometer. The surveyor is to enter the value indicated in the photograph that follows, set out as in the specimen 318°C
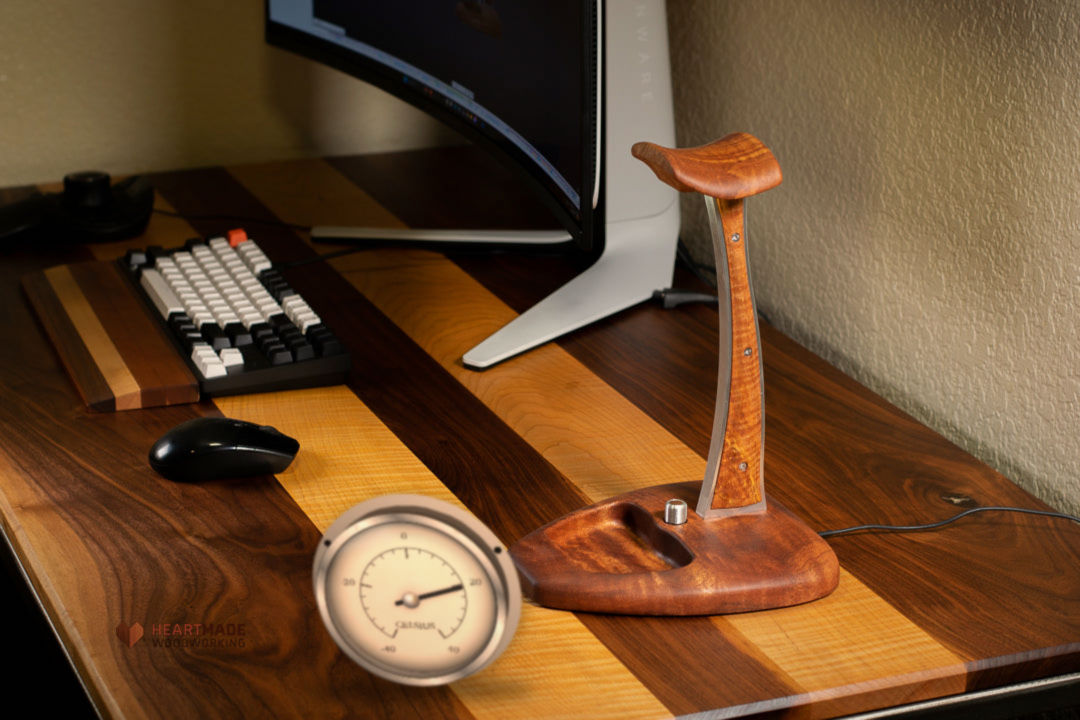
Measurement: 20°C
